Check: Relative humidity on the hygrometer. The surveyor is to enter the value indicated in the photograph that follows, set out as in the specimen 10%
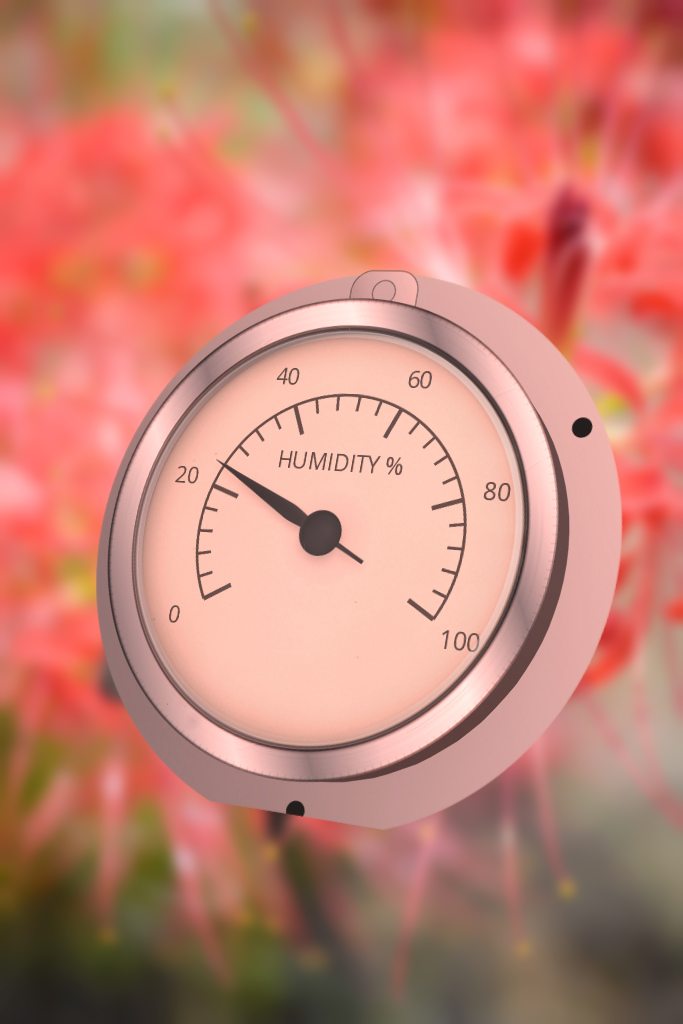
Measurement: 24%
